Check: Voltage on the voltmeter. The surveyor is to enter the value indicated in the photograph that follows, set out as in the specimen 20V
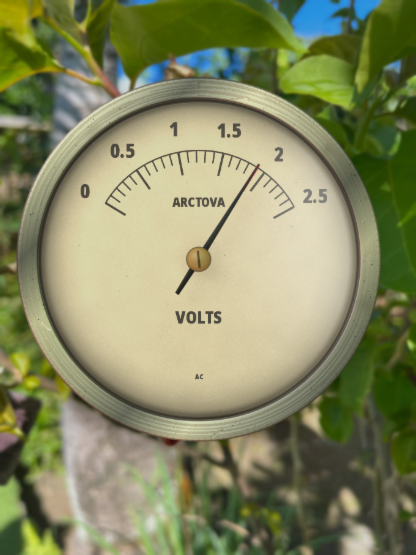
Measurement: 1.9V
